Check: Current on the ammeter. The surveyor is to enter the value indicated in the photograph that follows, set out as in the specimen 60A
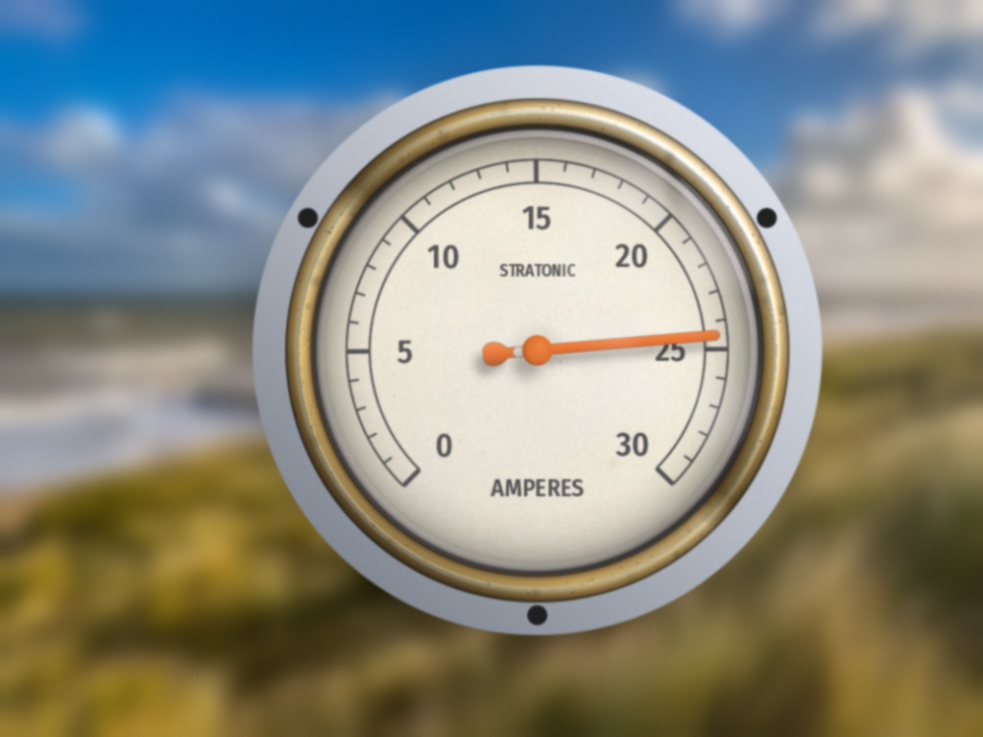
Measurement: 24.5A
